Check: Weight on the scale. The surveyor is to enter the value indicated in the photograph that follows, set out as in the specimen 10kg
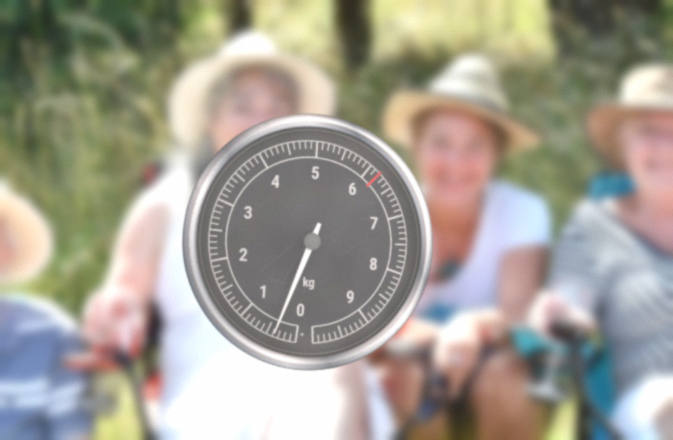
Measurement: 0.4kg
